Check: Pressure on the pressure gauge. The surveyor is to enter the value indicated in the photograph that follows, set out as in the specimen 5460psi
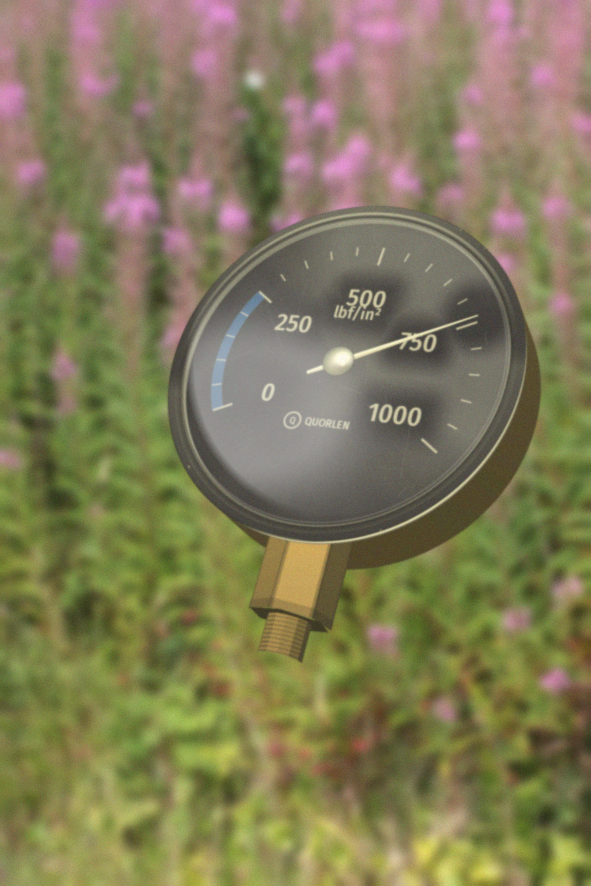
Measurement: 750psi
